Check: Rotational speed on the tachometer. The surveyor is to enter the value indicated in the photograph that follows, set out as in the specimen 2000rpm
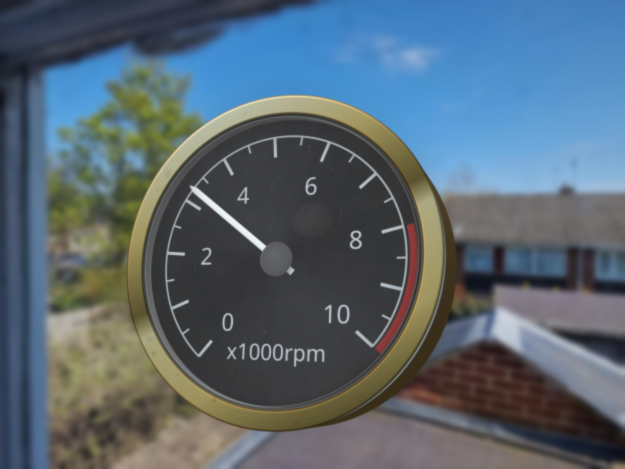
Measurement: 3250rpm
